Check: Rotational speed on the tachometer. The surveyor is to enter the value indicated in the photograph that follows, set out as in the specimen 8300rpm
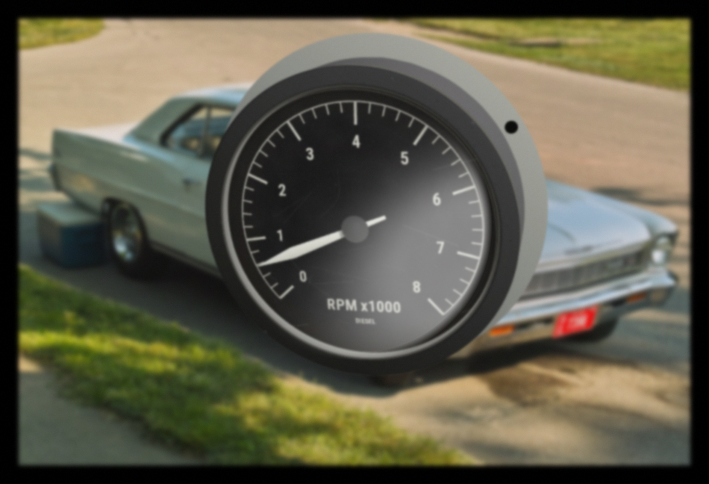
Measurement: 600rpm
